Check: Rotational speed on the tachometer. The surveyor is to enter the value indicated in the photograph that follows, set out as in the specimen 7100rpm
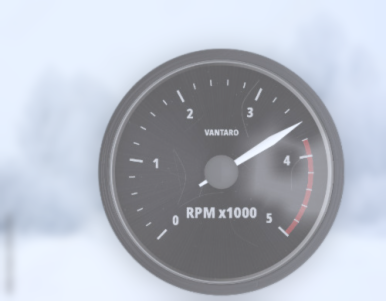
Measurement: 3600rpm
